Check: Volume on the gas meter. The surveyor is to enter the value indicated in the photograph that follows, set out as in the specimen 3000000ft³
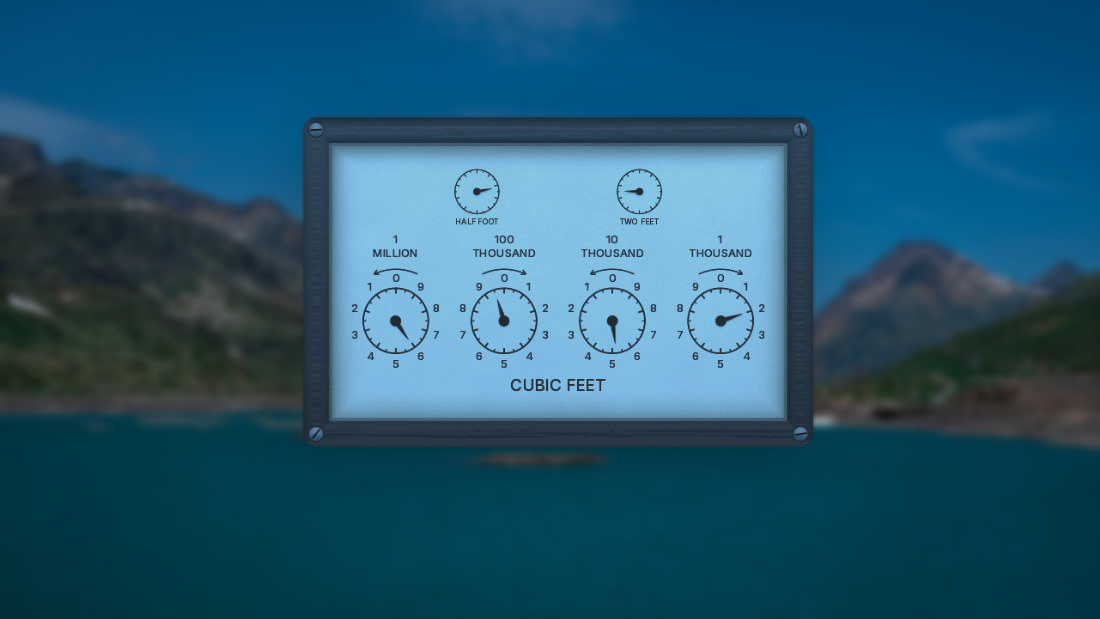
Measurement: 595200ft³
